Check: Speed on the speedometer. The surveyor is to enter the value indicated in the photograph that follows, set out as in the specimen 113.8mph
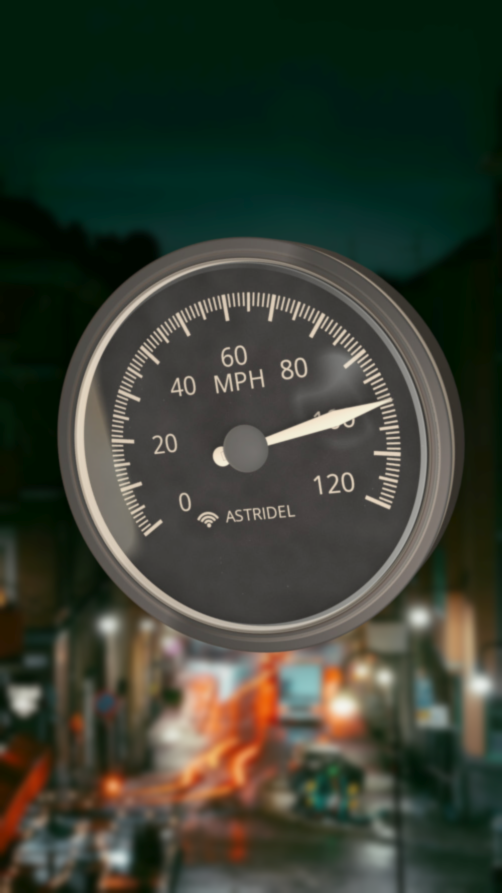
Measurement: 100mph
